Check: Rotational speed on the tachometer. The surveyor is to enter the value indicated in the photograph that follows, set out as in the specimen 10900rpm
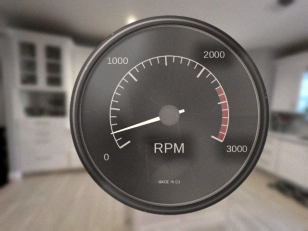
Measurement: 200rpm
